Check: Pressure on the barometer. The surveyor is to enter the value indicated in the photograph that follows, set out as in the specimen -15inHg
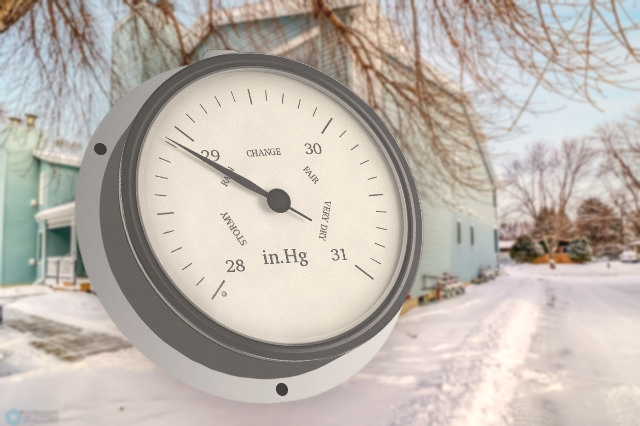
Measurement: 28.9inHg
